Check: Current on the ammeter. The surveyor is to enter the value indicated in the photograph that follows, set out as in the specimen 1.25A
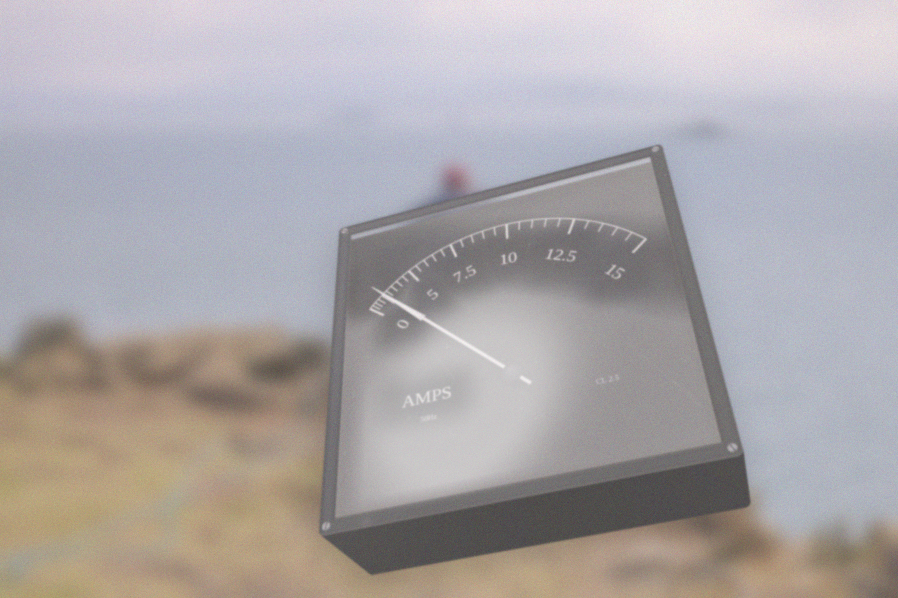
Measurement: 2.5A
